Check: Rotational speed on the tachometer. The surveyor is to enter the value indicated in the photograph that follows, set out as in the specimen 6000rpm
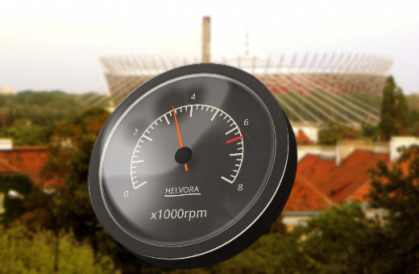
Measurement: 3400rpm
